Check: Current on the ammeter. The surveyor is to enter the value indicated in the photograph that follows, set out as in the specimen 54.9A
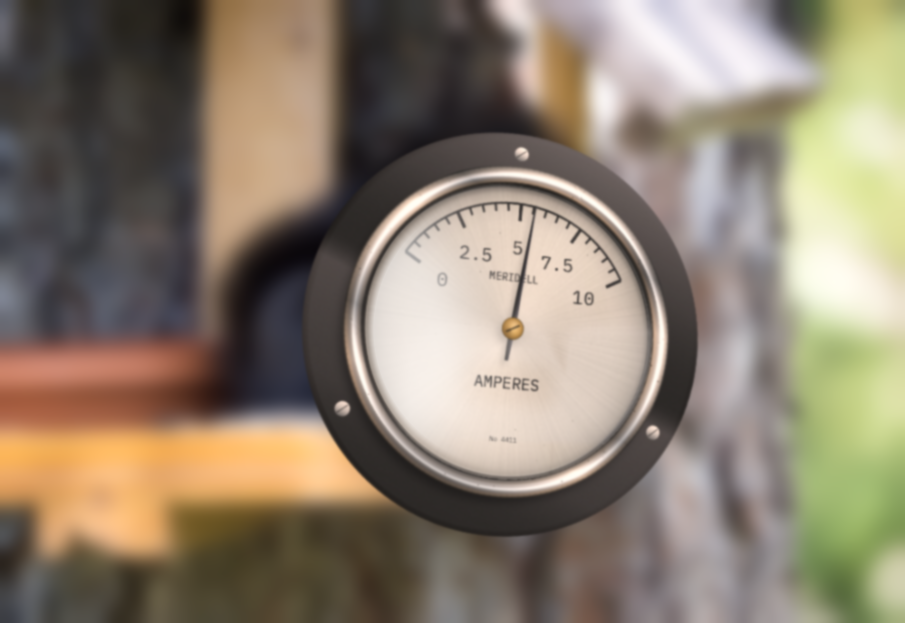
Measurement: 5.5A
